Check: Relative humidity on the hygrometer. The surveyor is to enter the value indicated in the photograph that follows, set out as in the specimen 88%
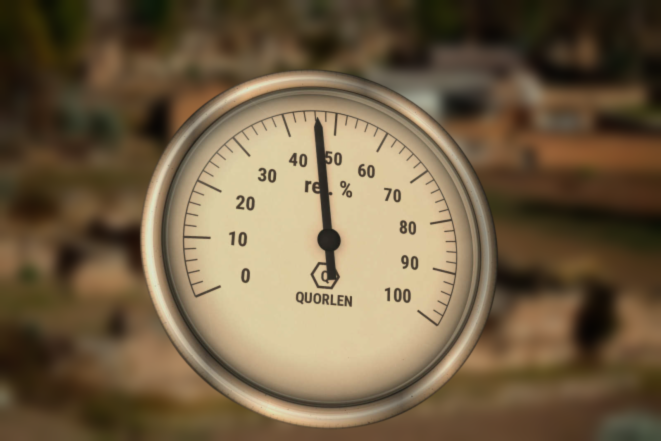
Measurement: 46%
